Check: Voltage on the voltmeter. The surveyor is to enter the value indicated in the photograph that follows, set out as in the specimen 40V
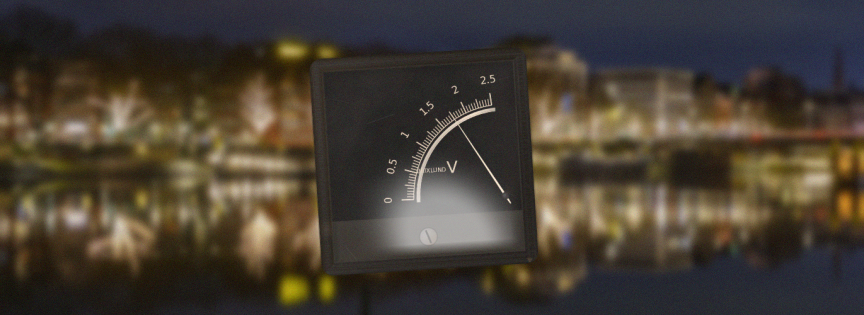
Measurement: 1.75V
